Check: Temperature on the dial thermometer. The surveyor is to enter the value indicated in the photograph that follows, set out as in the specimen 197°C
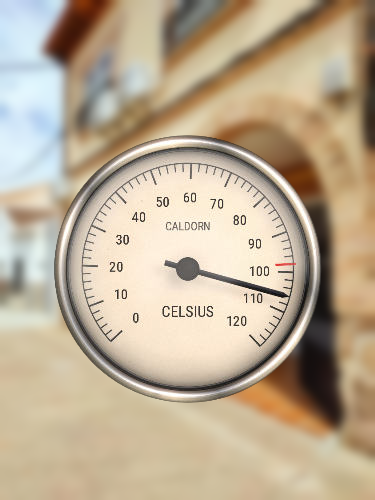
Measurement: 106°C
